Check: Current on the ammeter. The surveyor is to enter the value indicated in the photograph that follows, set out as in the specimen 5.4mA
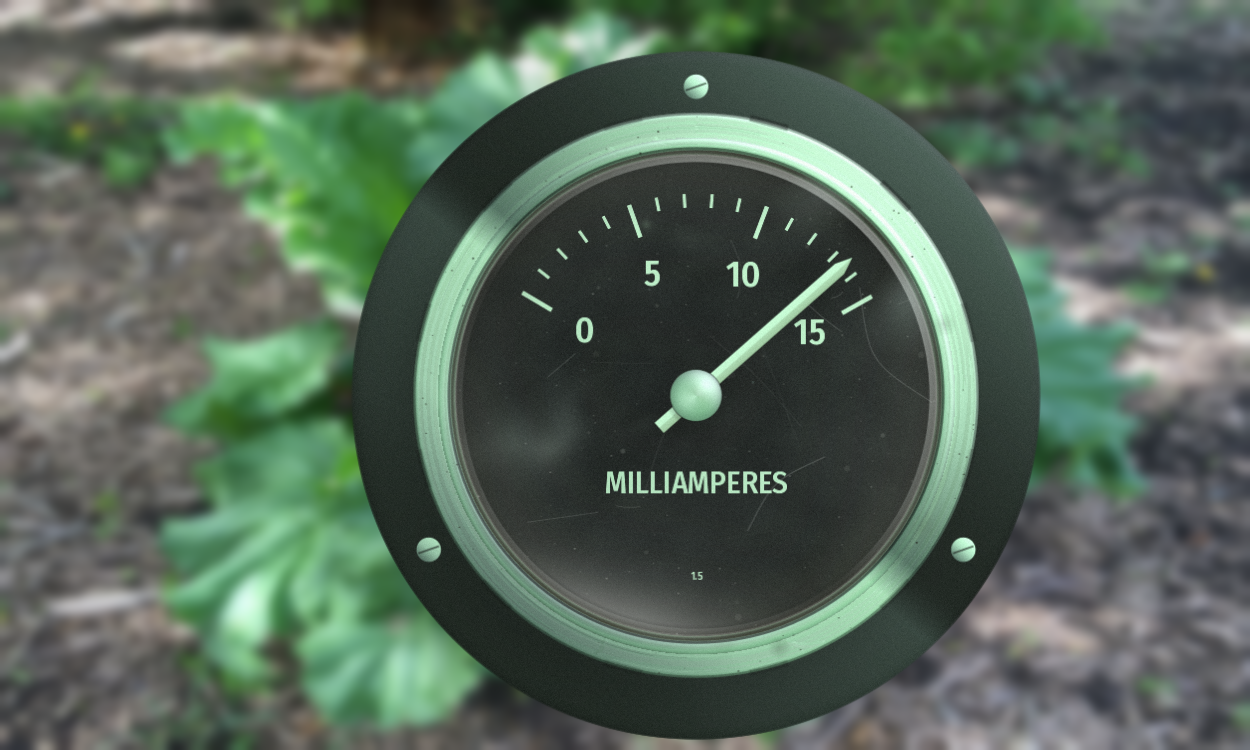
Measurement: 13.5mA
